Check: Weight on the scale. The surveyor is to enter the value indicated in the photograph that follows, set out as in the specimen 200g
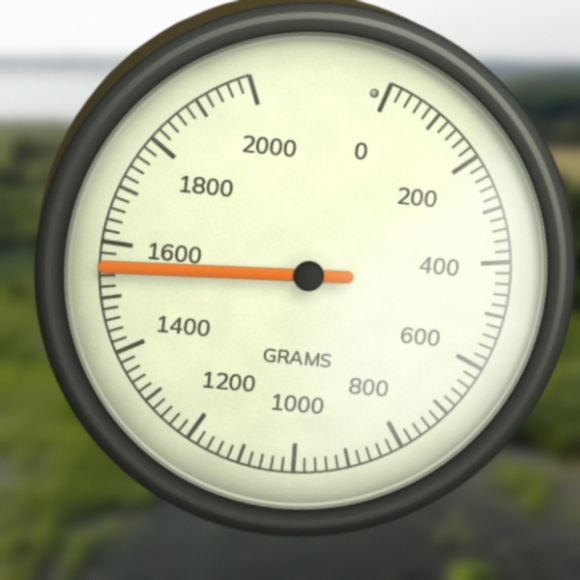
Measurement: 1560g
